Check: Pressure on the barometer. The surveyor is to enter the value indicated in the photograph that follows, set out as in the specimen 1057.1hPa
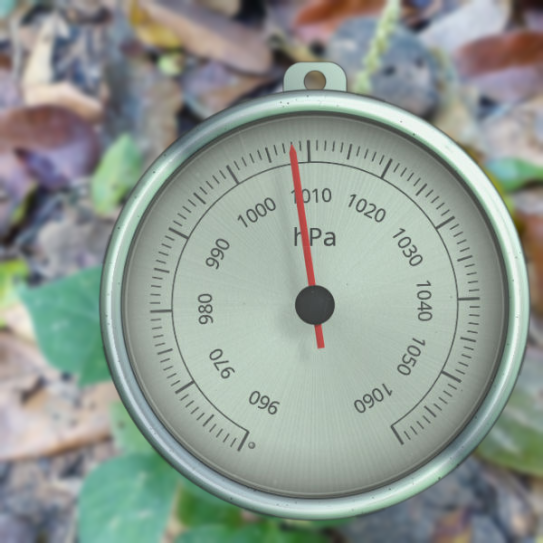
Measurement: 1008hPa
